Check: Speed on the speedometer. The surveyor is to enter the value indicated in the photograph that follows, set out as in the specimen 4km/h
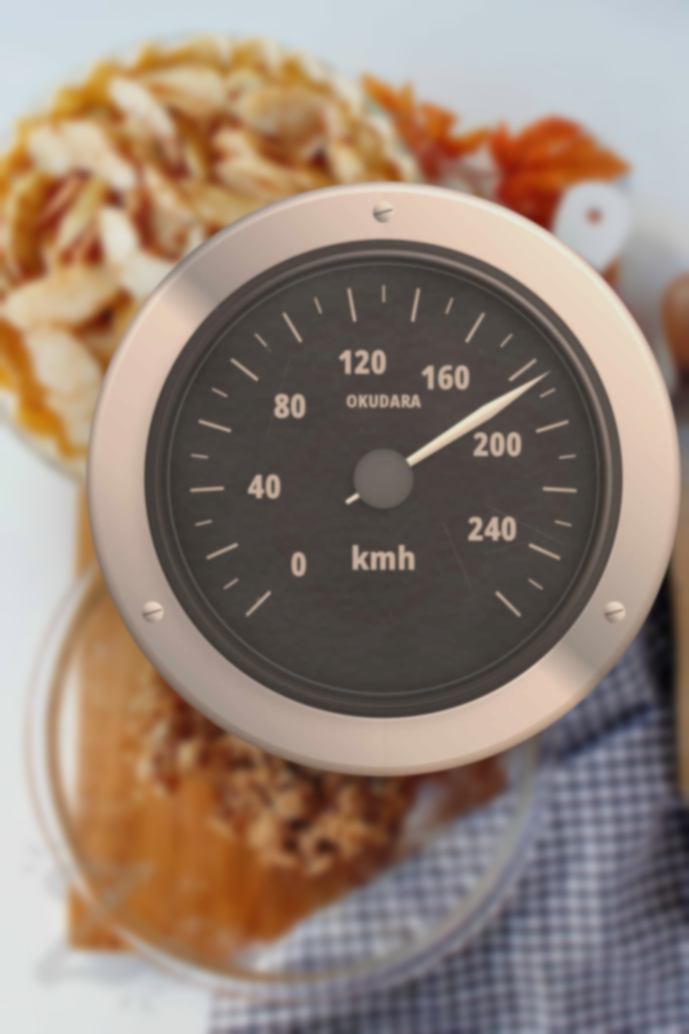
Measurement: 185km/h
